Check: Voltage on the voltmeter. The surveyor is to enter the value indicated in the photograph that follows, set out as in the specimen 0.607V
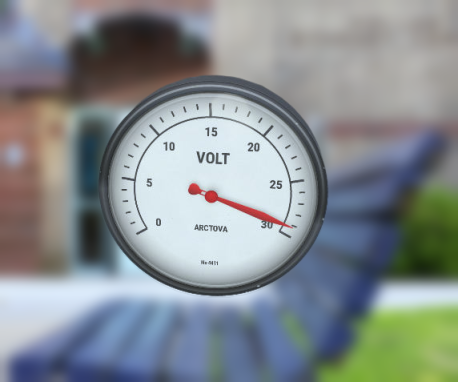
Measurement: 29V
